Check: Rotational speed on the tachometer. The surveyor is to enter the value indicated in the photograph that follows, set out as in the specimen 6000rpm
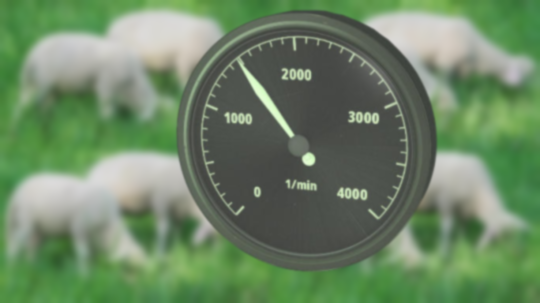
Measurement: 1500rpm
